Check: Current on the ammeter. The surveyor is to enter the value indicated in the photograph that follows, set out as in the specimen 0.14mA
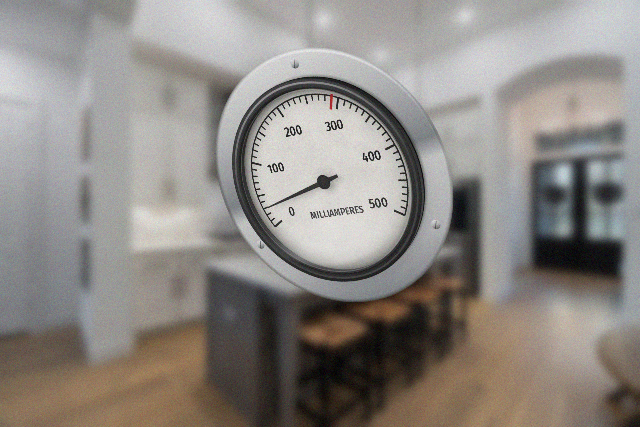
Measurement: 30mA
